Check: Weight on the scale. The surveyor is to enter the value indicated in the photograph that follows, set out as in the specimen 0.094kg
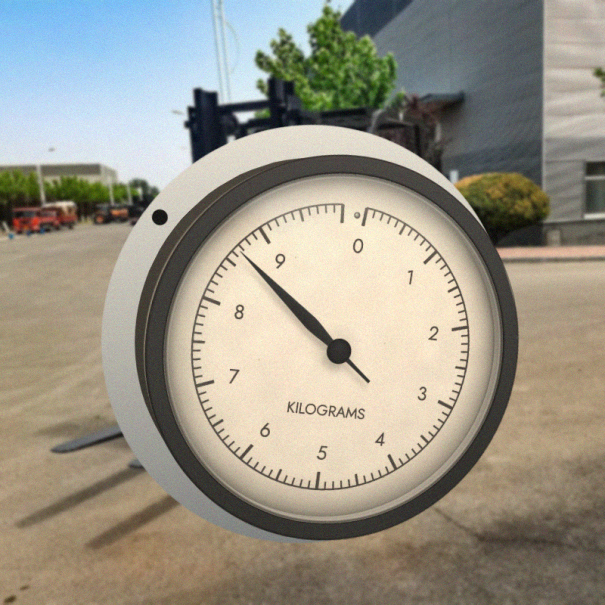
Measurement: 8.65kg
